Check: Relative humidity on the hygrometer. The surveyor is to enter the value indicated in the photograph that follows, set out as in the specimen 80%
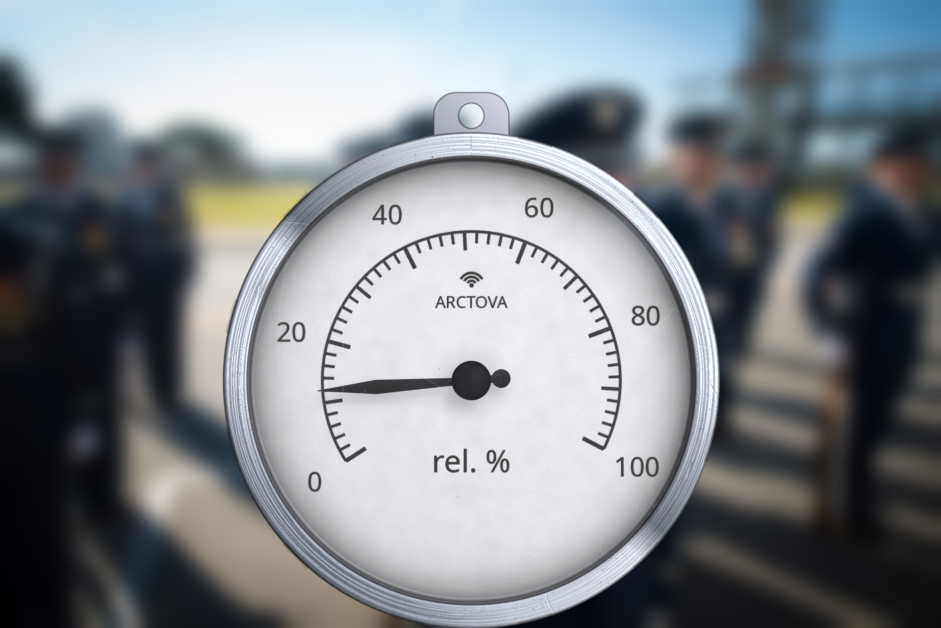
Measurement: 12%
